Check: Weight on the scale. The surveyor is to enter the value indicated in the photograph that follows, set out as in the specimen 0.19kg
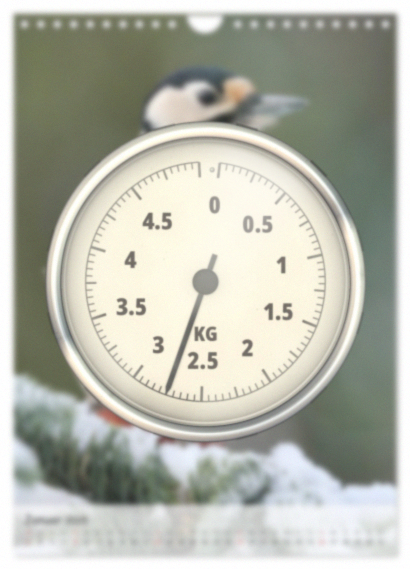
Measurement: 2.75kg
